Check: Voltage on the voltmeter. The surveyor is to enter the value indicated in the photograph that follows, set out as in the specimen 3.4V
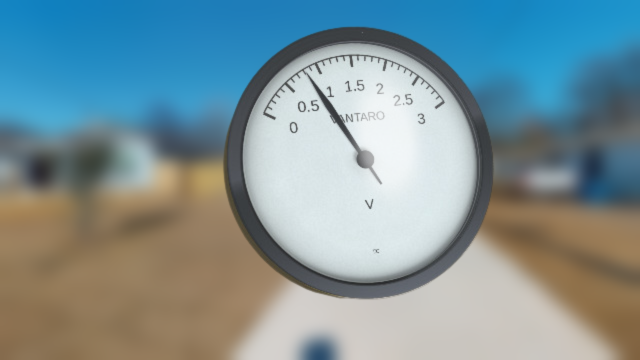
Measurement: 0.8V
